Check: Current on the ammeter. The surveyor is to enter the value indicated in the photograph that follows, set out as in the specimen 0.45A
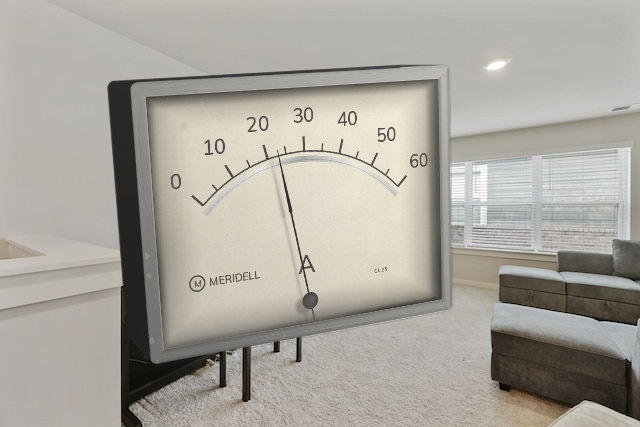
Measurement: 22.5A
